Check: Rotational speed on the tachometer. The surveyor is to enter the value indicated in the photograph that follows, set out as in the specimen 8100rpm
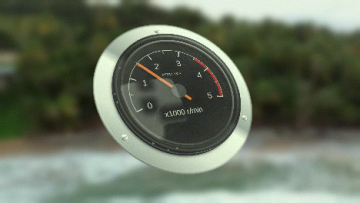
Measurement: 1500rpm
